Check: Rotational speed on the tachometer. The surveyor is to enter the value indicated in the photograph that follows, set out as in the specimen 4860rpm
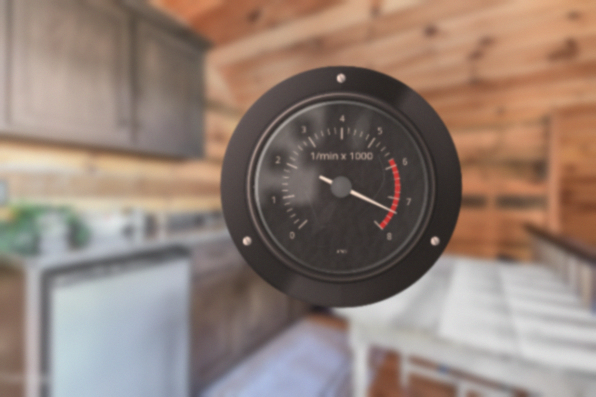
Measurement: 7400rpm
